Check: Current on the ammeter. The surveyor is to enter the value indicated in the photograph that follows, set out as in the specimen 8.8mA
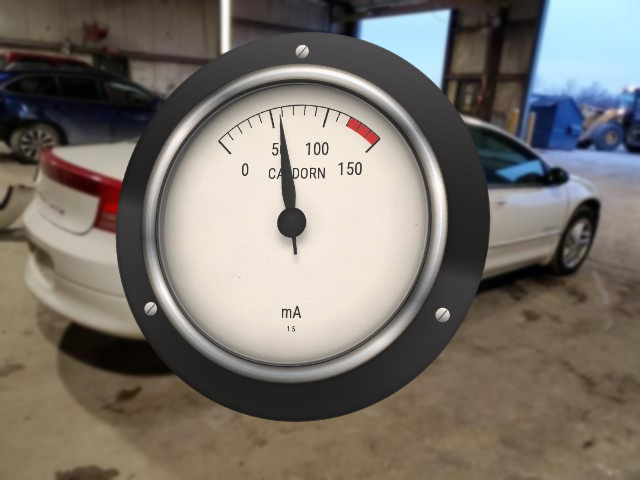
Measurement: 60mA
